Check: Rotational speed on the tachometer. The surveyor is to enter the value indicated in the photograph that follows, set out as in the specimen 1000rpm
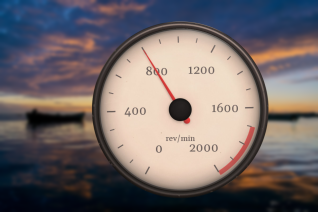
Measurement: 800rpm
